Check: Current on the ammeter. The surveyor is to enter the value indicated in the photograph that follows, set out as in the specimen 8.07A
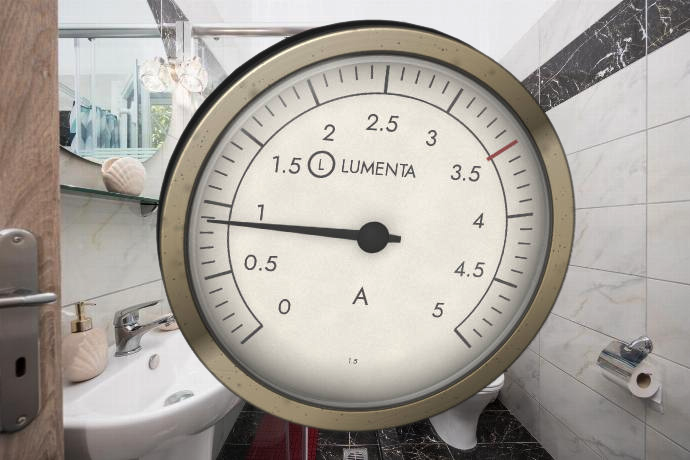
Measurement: 0.9A
